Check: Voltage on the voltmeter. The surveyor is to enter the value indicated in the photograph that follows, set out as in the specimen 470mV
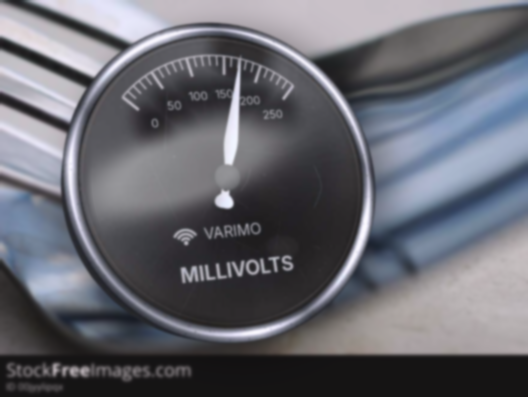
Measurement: 170mV
